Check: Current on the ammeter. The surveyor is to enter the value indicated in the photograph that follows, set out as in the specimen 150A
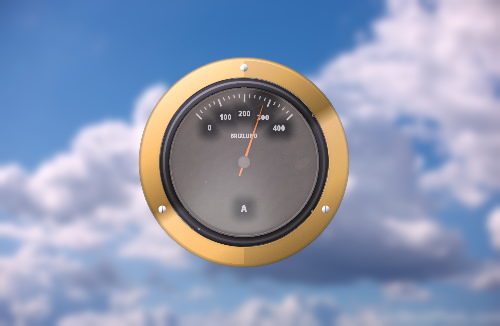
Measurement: 280A
